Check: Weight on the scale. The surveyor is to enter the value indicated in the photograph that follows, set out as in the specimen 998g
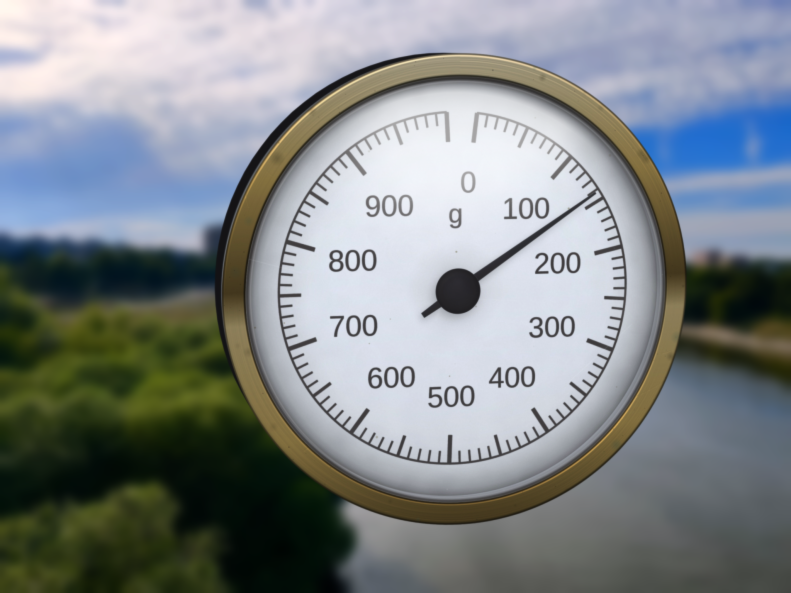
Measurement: 140g
